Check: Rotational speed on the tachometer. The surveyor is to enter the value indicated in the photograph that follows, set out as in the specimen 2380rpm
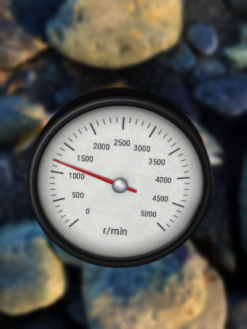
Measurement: 1200rpm
